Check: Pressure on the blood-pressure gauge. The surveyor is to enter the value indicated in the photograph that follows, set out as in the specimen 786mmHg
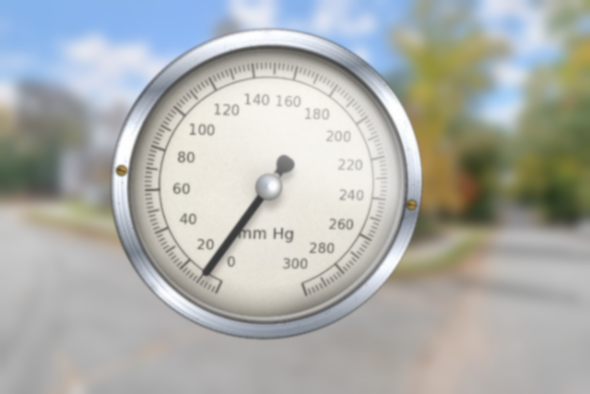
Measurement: 10mmHg
